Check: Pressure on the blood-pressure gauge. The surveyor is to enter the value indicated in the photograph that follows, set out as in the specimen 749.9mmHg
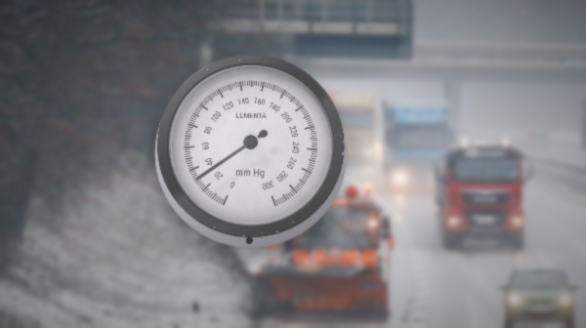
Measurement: 30mmHg
